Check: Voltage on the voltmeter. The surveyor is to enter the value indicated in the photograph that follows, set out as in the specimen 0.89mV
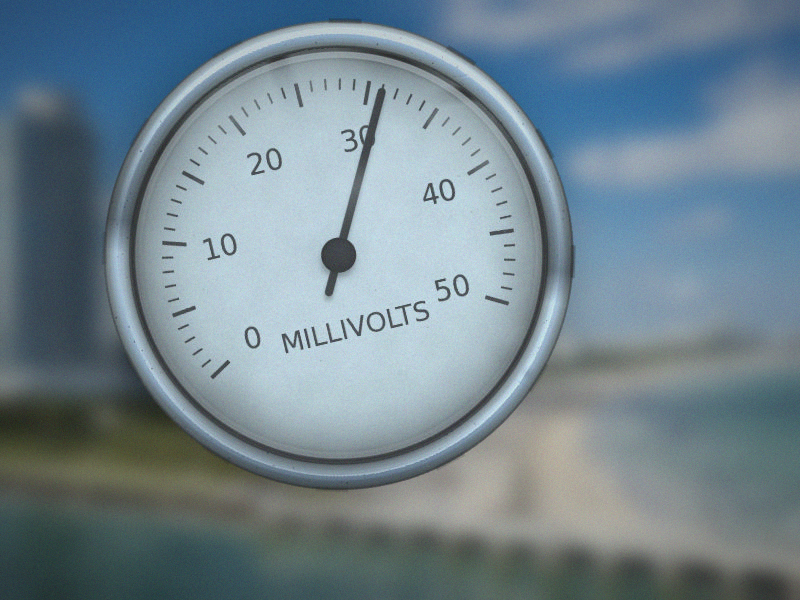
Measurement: 31mV
